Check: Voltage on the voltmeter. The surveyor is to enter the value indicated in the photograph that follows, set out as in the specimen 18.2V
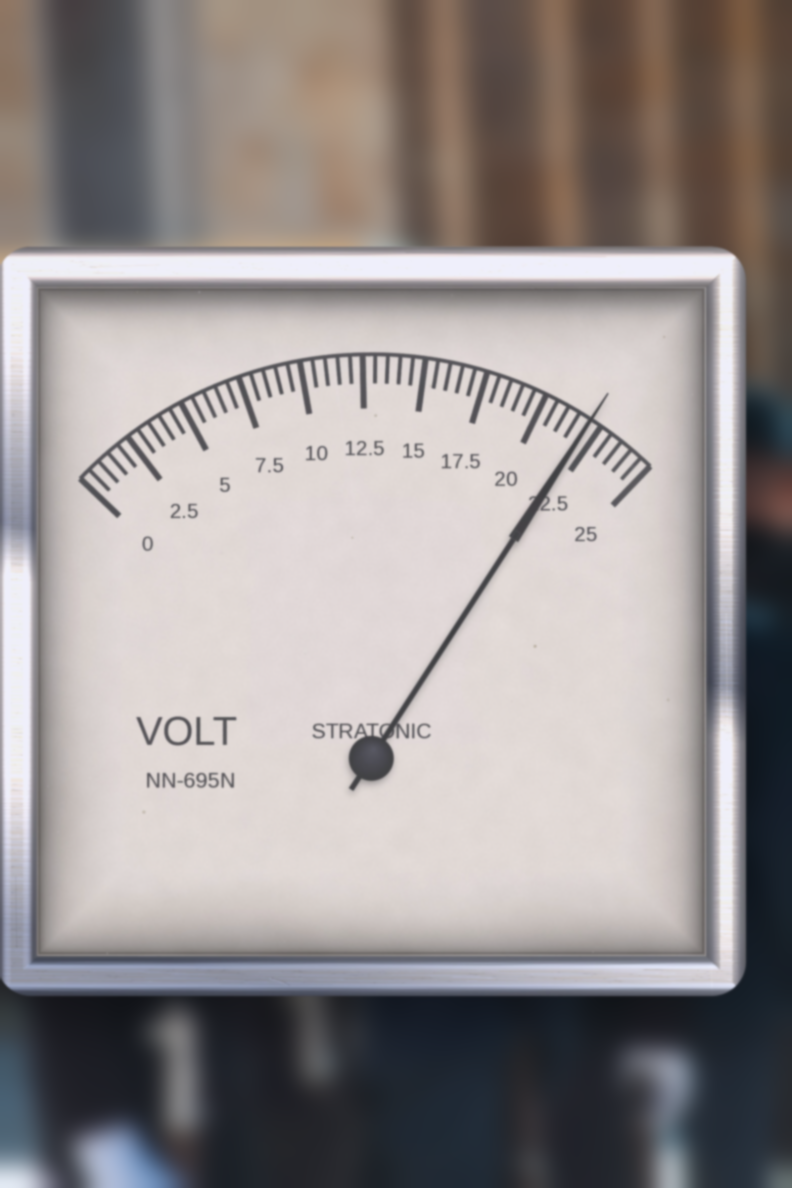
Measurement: 22V
